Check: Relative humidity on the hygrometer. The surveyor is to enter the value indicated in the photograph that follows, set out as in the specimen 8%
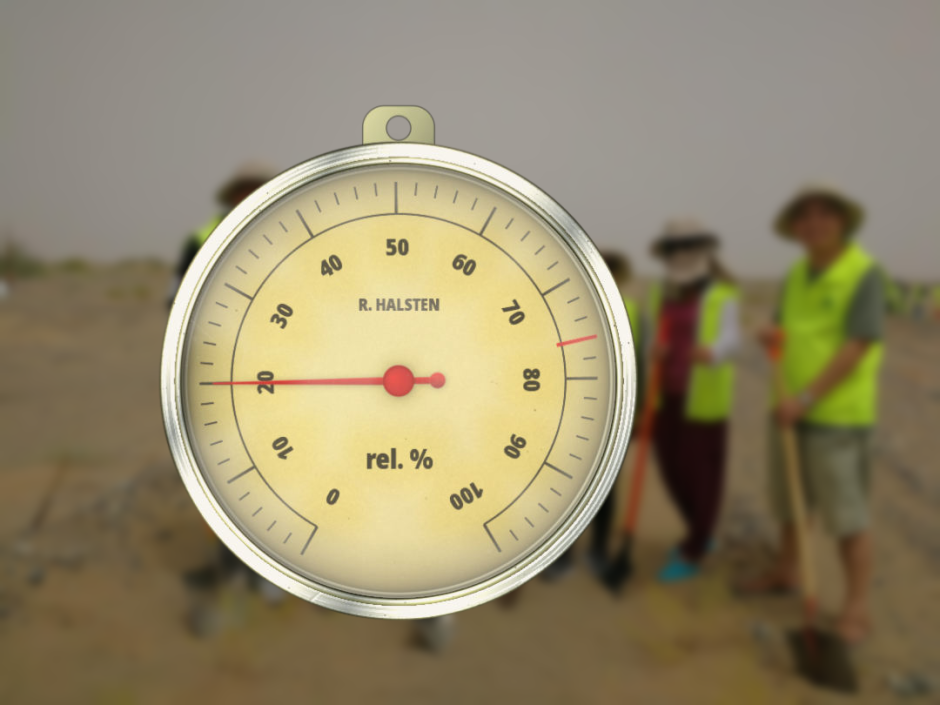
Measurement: 20%
